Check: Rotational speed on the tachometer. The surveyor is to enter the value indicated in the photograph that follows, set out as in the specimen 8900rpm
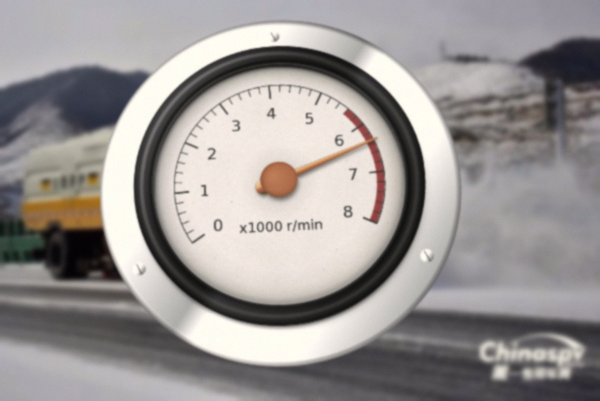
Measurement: 6400rpm
